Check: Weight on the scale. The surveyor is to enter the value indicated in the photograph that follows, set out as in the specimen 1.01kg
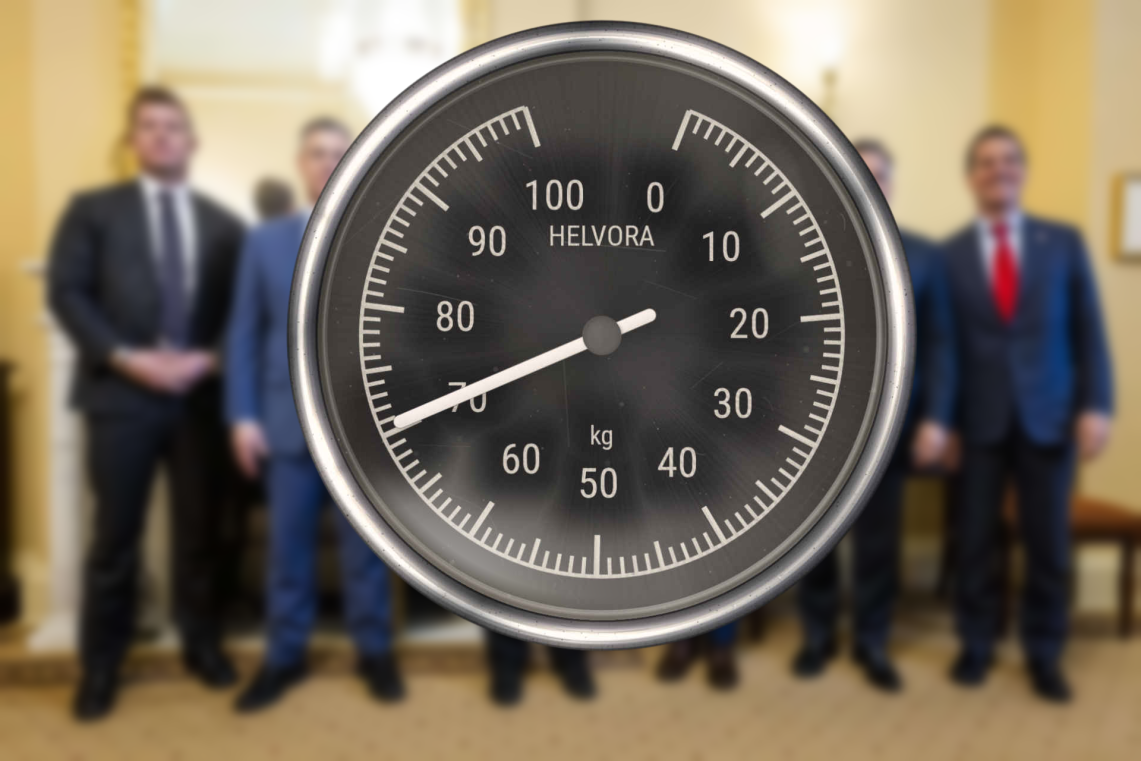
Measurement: 70.5kg
